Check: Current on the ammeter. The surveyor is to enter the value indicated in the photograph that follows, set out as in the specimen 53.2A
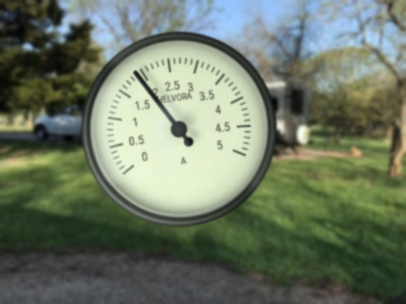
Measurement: 1.9A
